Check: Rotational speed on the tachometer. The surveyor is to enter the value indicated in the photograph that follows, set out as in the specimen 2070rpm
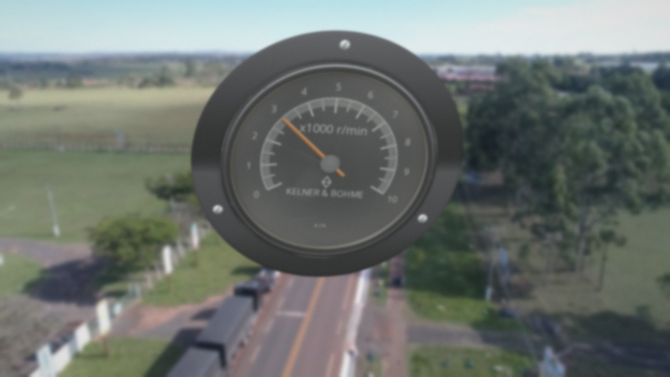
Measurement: 3000rpm
